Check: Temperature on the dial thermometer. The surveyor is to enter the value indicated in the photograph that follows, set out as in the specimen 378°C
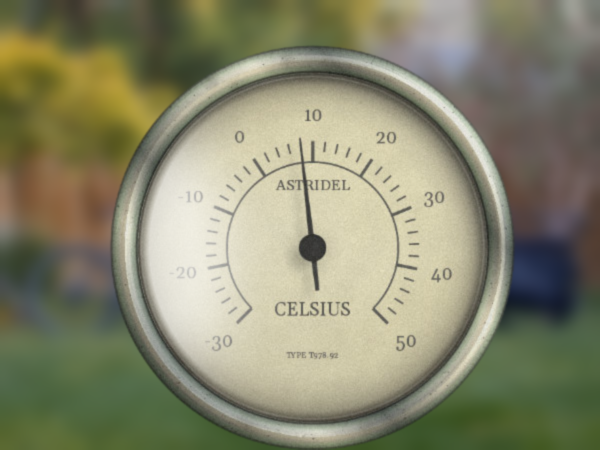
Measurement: 8°C
